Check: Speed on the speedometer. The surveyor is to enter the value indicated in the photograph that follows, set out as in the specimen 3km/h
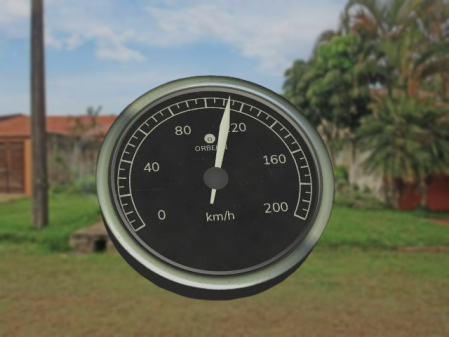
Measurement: 112.5km/h
